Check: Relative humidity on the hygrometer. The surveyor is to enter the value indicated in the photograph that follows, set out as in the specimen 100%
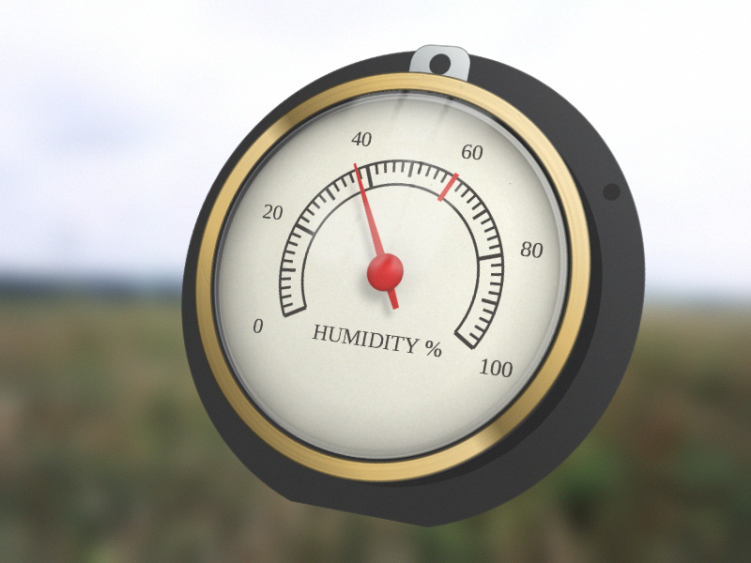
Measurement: 38%
